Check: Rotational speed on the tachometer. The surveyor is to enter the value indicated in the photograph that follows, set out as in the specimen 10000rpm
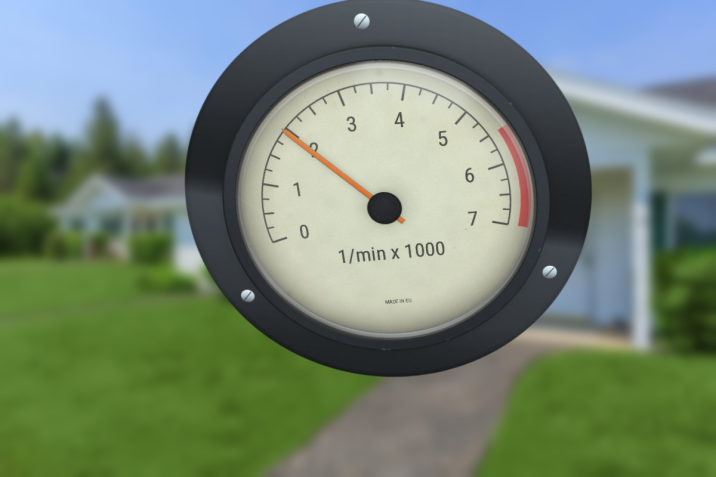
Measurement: 2000rpm
